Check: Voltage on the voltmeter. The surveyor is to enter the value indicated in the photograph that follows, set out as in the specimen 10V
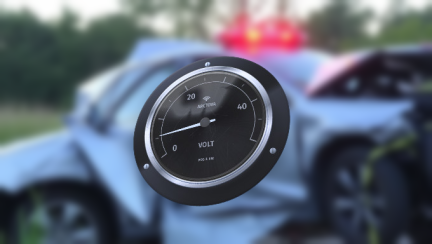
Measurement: 5V
